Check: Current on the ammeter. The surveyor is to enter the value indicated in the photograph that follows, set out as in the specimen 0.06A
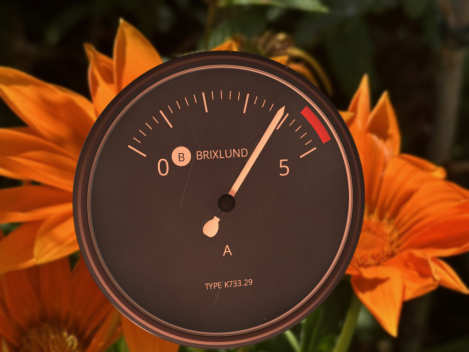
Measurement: 3.8A
